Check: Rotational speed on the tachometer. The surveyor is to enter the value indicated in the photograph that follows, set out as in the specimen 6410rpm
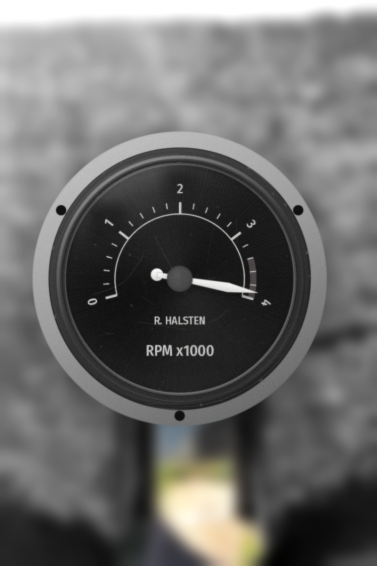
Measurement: 3900rpm
